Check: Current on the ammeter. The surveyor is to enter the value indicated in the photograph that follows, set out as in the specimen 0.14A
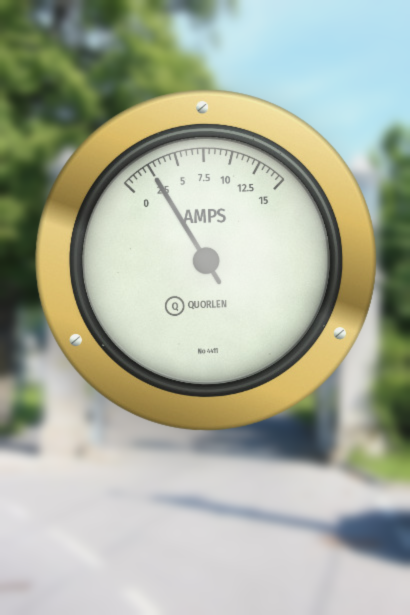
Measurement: 2.5A
